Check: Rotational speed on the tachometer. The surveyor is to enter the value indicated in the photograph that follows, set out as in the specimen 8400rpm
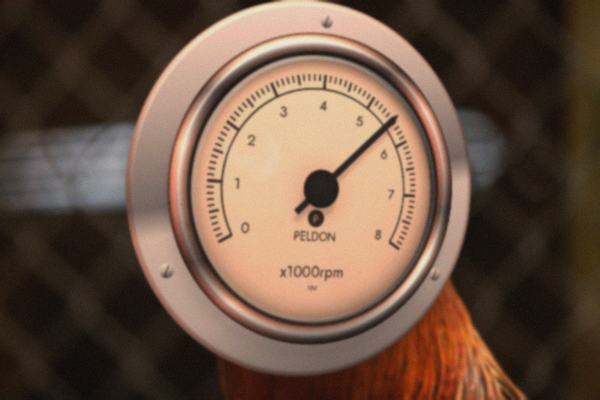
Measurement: 5500rpm
